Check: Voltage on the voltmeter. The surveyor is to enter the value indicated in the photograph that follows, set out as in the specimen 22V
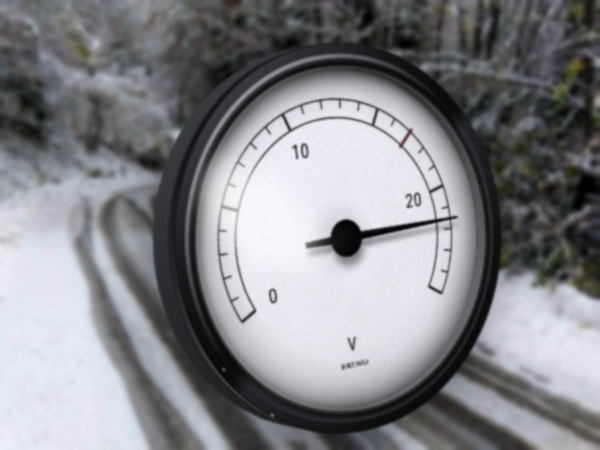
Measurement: 21.5V
